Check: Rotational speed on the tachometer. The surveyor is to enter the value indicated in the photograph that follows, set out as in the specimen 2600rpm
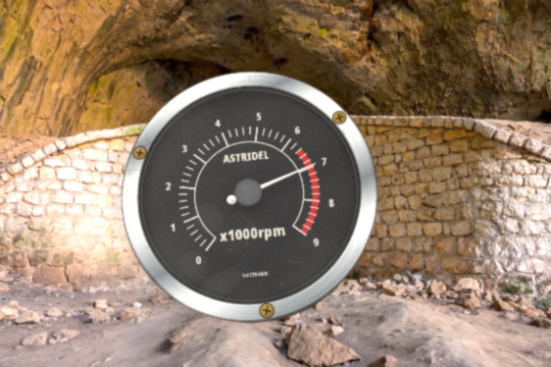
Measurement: 7000rpm
